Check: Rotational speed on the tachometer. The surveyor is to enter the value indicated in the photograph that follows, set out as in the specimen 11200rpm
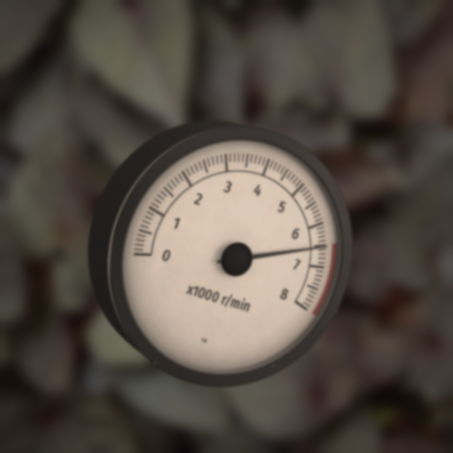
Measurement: 6500rpm
